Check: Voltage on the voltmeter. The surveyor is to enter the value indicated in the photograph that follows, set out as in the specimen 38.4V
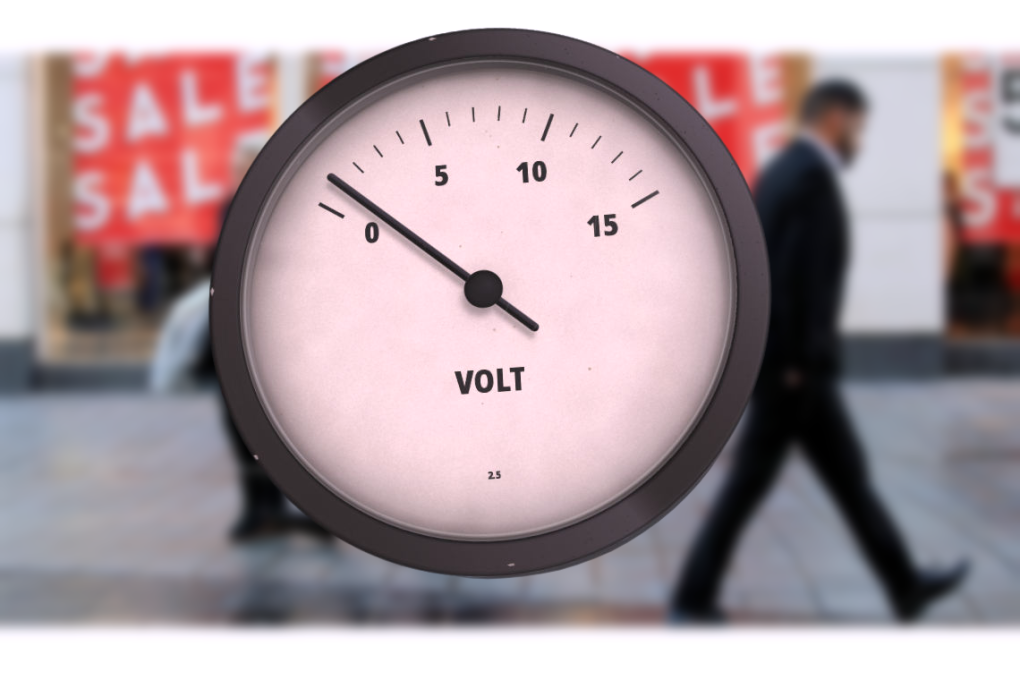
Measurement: 1V
